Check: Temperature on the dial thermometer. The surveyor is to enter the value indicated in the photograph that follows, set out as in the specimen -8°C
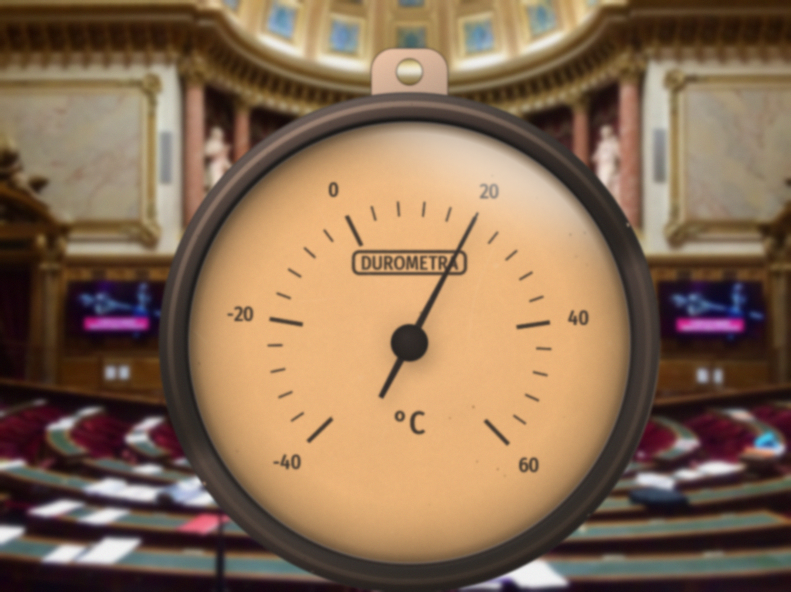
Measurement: 20°C
